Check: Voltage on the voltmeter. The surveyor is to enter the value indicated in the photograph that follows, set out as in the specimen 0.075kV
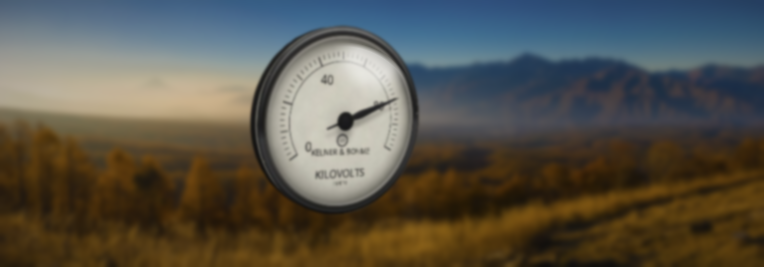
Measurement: 80kV
